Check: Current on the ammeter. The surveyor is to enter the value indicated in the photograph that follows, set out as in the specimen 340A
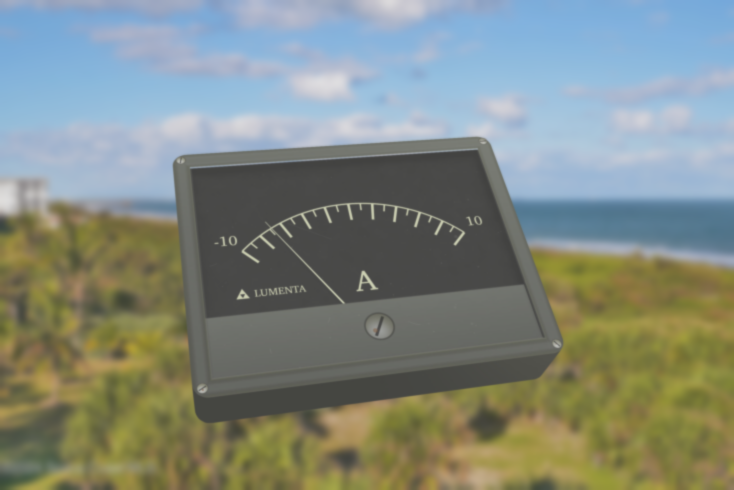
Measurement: -7A
